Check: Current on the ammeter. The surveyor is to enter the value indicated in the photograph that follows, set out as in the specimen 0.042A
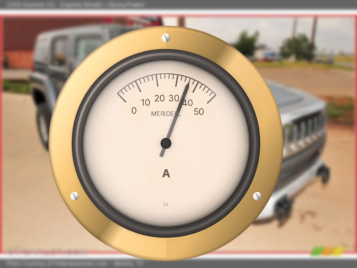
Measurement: 36A
